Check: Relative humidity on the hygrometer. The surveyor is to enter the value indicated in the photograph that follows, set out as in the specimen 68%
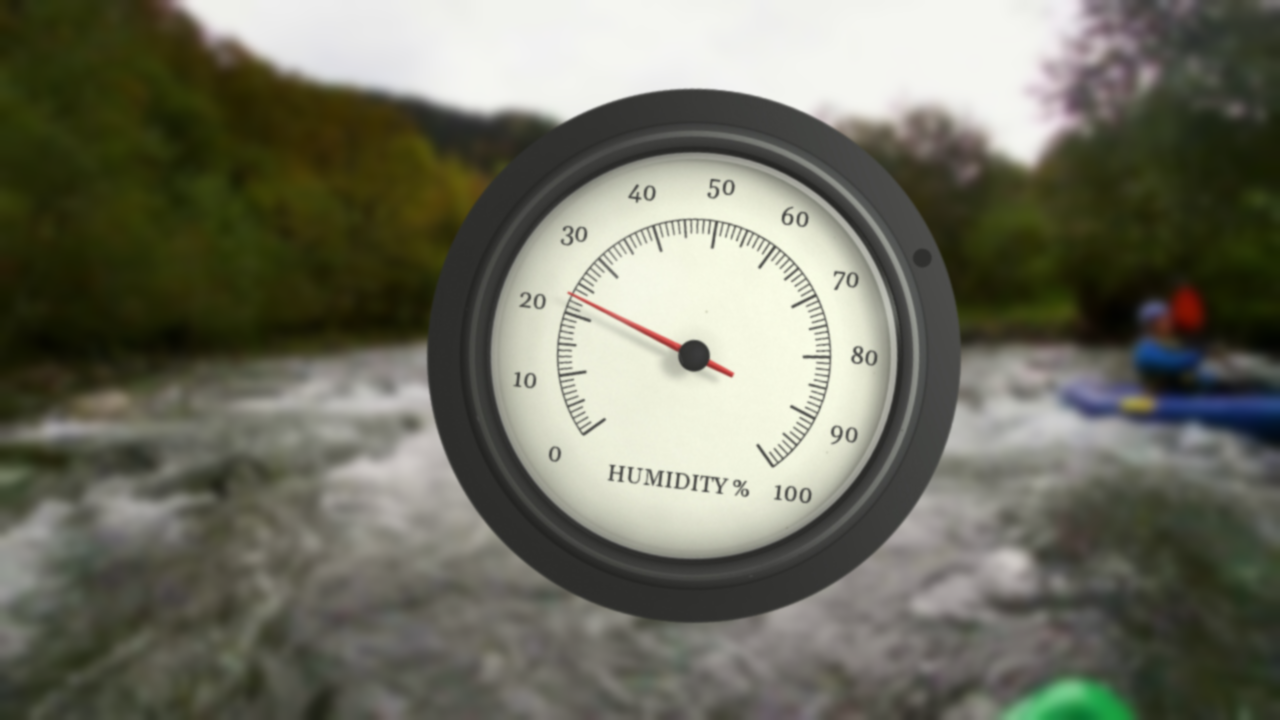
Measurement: 23%
